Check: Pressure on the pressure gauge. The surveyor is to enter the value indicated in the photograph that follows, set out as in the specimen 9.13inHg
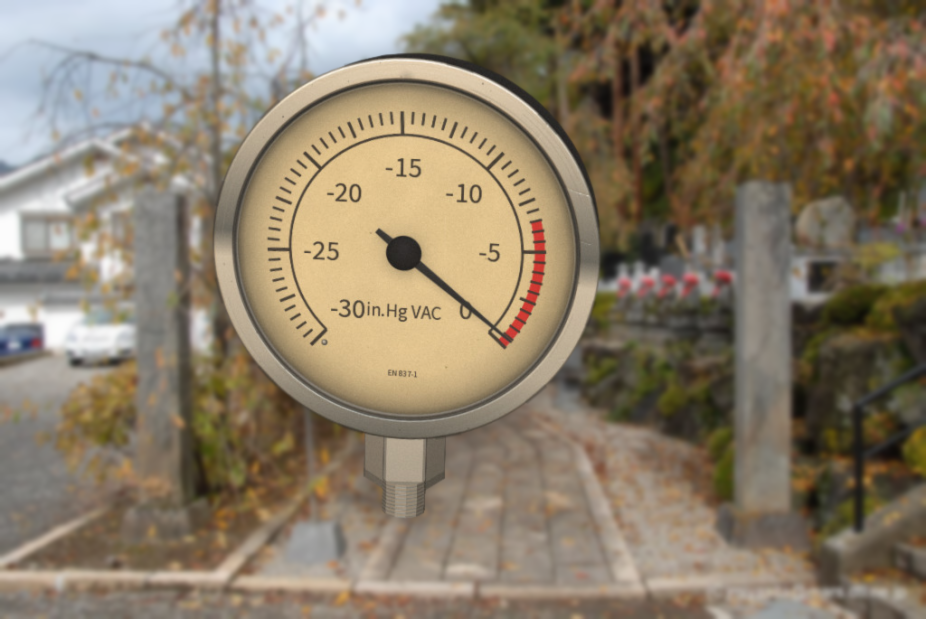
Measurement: -0.5inHg
